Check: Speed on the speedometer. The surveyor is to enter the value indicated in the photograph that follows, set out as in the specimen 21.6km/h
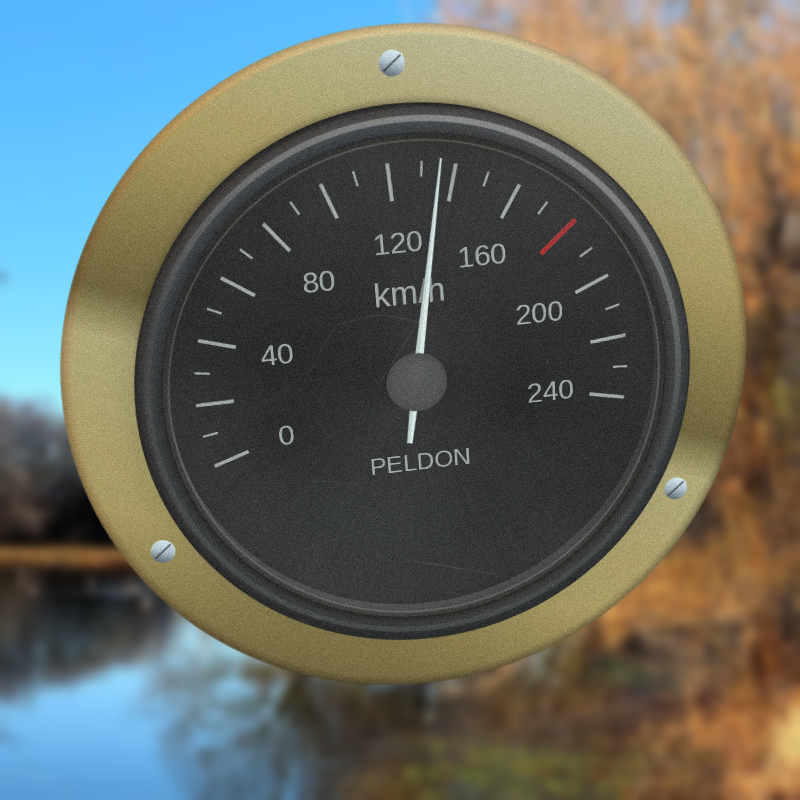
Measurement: 135km/h
